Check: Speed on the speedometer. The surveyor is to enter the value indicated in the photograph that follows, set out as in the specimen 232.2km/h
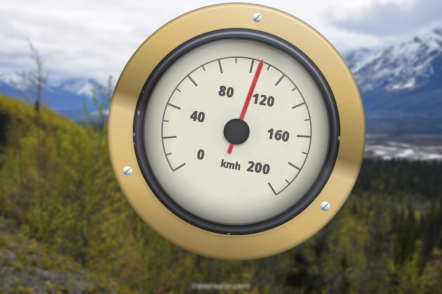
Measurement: 105km/h
